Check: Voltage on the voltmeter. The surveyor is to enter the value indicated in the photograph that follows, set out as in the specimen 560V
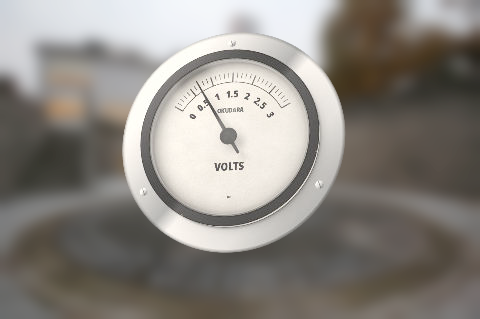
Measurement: 0.7V
